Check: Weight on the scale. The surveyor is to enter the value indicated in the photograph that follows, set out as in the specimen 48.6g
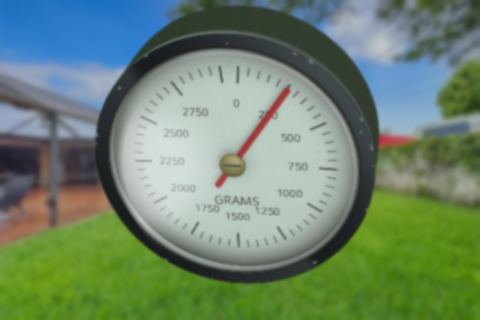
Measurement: 250g
